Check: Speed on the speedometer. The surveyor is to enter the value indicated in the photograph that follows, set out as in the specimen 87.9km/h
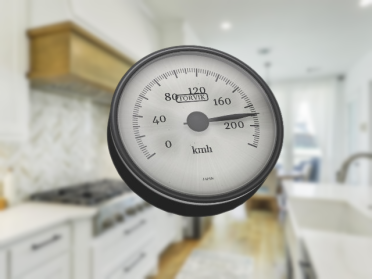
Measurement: 190km/h
